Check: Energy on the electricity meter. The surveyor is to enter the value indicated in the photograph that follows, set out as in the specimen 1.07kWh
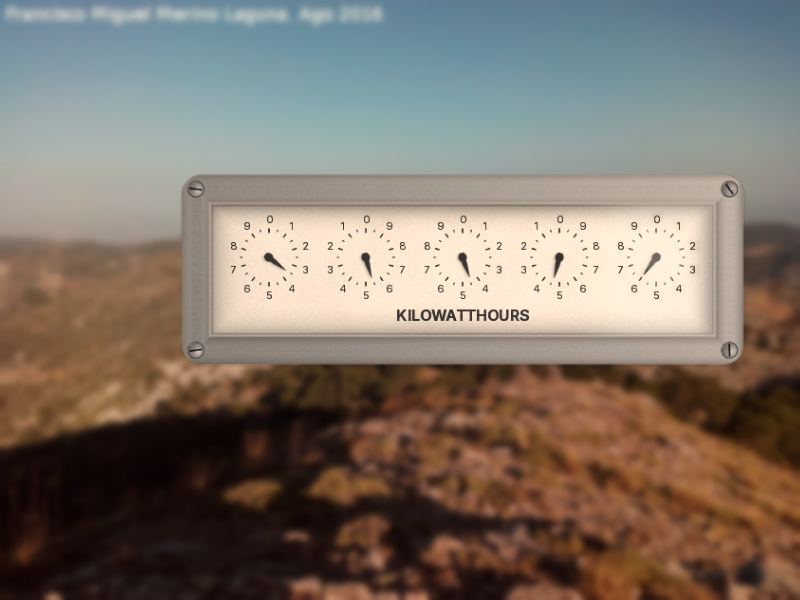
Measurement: 35446kWh
